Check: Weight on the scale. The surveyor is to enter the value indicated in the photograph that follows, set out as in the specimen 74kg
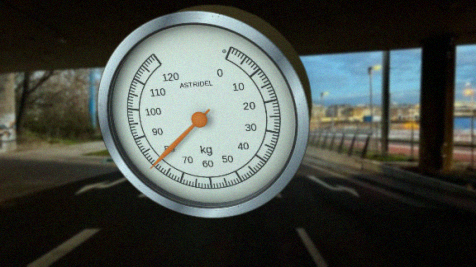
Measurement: 80kg
